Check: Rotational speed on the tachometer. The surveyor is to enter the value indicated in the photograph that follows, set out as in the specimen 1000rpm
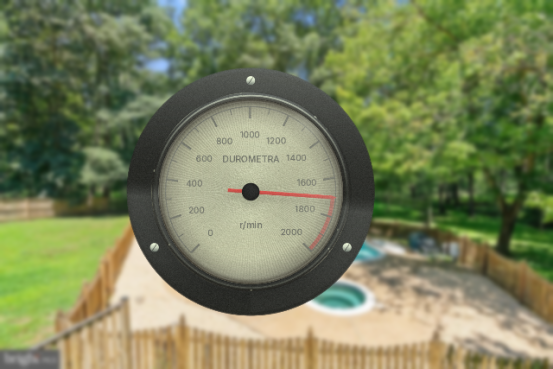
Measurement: 1700rpm
